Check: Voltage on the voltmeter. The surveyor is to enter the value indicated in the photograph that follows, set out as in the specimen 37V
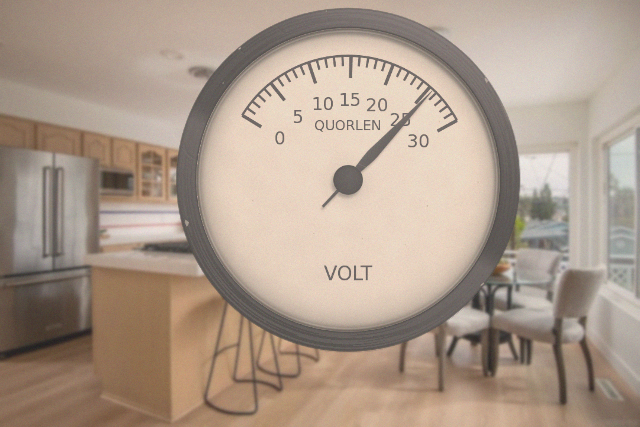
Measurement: 25.5V
